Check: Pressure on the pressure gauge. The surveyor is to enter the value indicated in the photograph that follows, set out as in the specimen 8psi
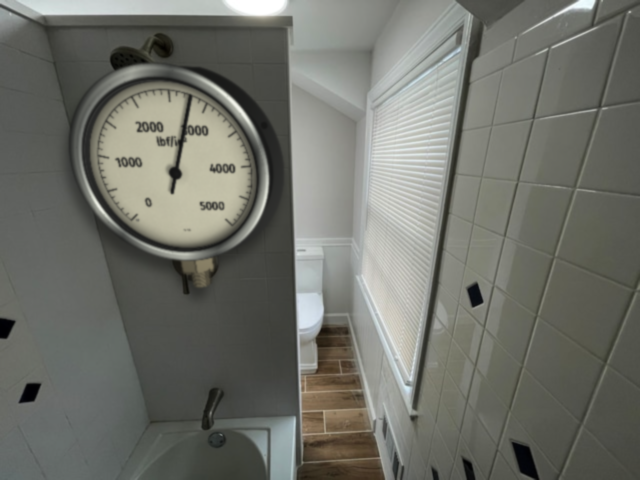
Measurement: 2800psi
